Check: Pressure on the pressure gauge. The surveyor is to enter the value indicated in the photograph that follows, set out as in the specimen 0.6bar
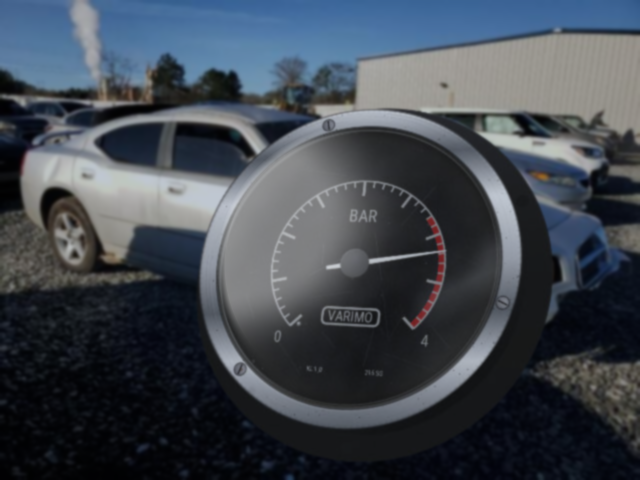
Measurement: 3.2bar
